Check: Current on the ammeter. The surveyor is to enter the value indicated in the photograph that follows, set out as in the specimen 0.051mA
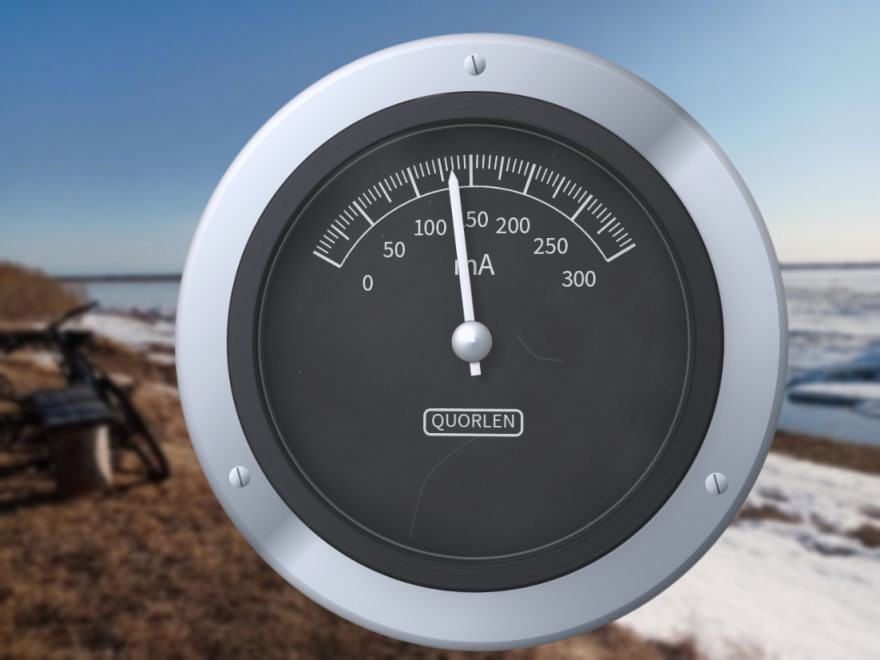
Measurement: 135mA
